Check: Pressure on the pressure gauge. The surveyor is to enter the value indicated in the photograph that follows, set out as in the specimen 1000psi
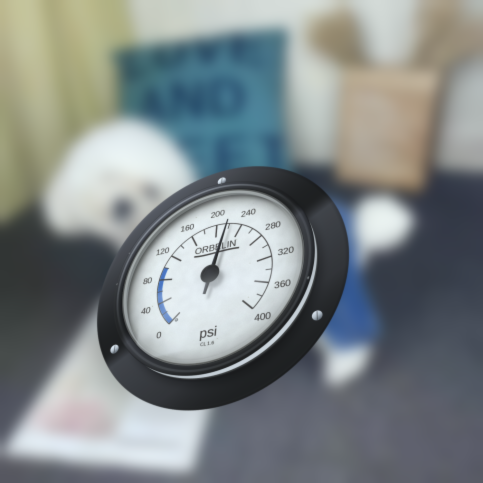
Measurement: 220psi
